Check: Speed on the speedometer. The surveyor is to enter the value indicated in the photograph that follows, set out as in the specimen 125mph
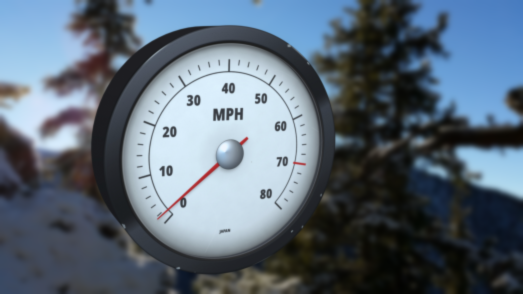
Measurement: 2mph
